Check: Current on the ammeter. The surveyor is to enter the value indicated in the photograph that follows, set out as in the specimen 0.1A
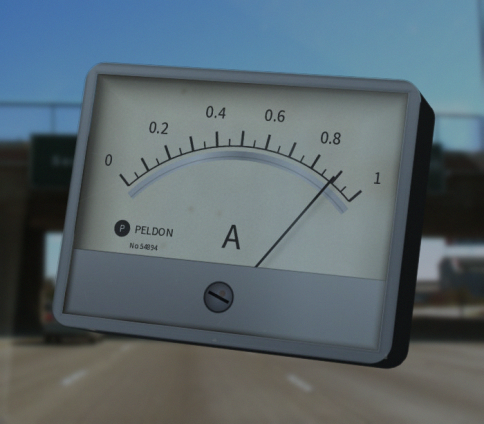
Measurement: 0.9A
